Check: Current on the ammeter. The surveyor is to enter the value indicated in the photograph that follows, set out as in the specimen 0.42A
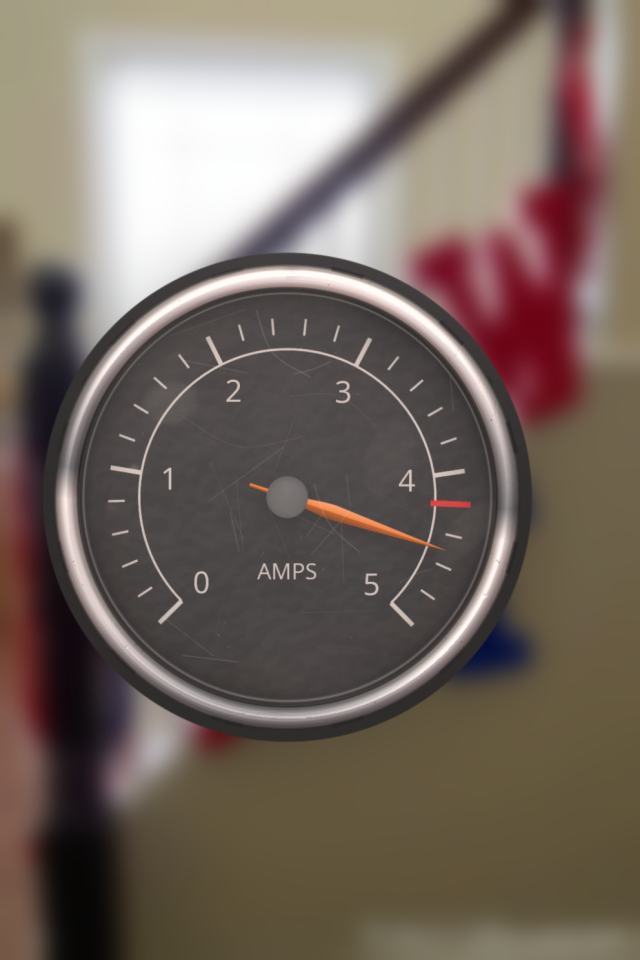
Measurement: 4.5A
